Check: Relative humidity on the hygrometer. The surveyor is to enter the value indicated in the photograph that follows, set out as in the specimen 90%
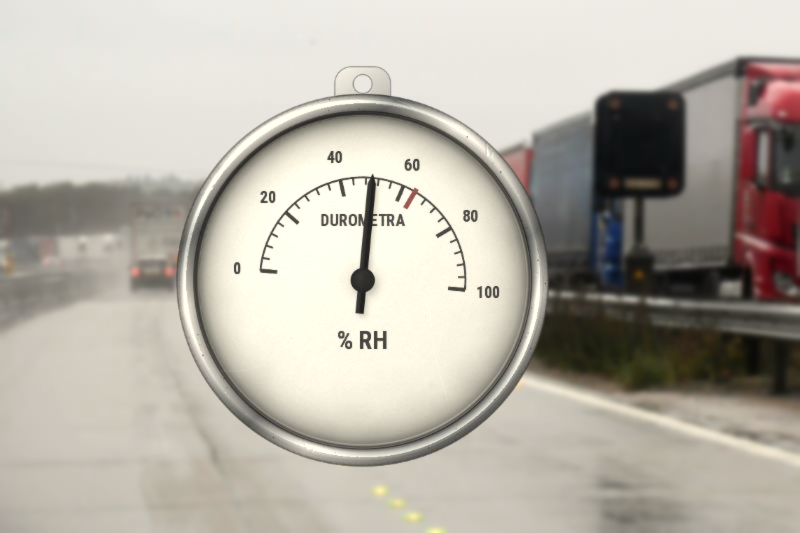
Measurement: 50%
